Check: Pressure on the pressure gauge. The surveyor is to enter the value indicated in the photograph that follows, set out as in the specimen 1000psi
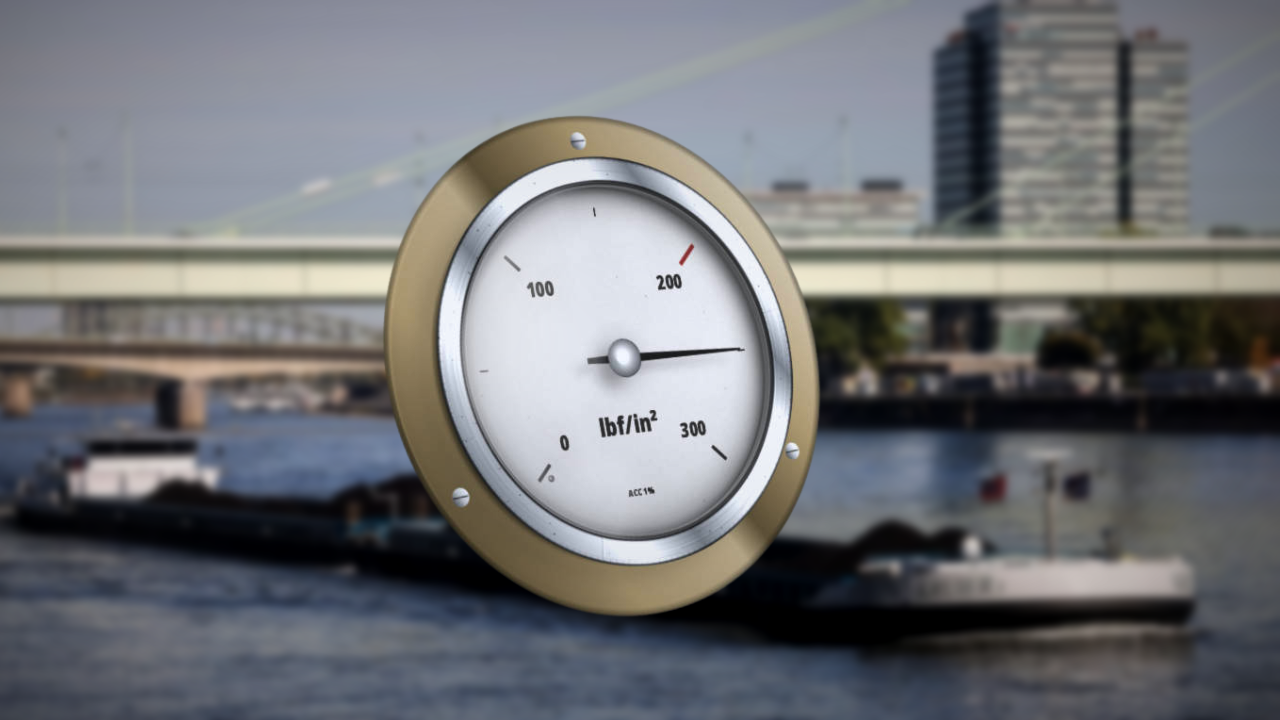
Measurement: 250psi
